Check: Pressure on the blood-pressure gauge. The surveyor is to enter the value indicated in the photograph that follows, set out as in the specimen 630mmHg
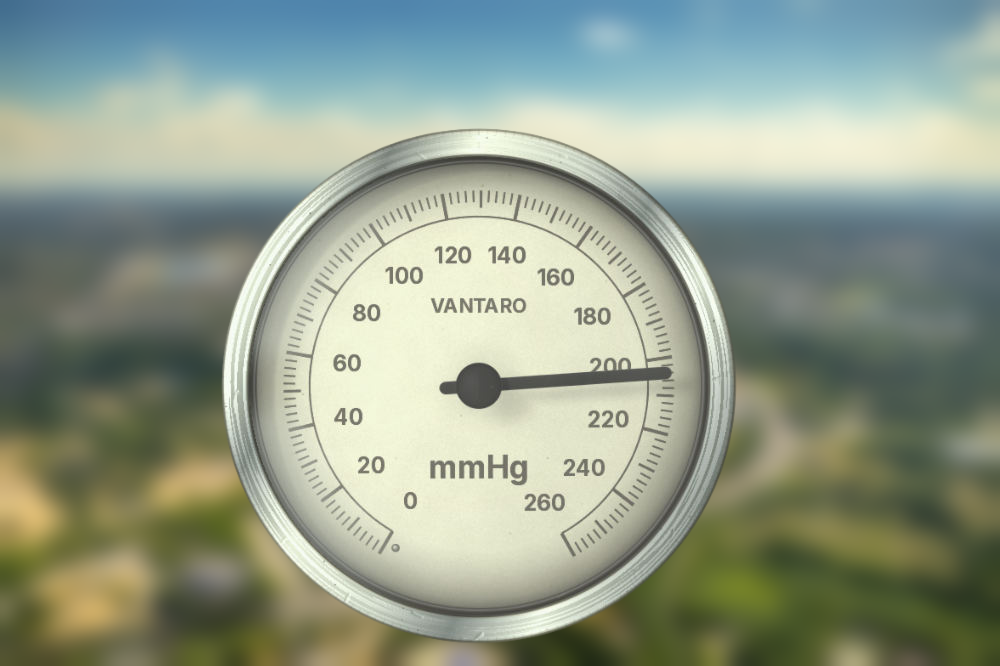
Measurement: 204mmHg
